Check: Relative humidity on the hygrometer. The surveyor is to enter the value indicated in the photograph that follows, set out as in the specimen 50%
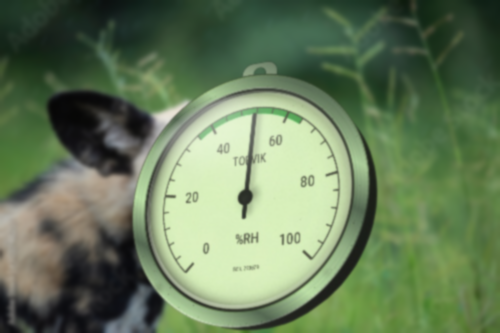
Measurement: 52%
